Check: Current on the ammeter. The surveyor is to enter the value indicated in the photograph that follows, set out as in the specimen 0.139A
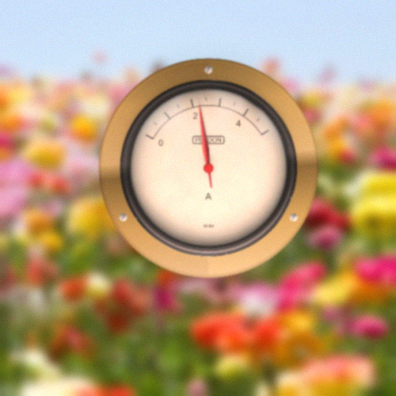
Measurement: 2.25A
